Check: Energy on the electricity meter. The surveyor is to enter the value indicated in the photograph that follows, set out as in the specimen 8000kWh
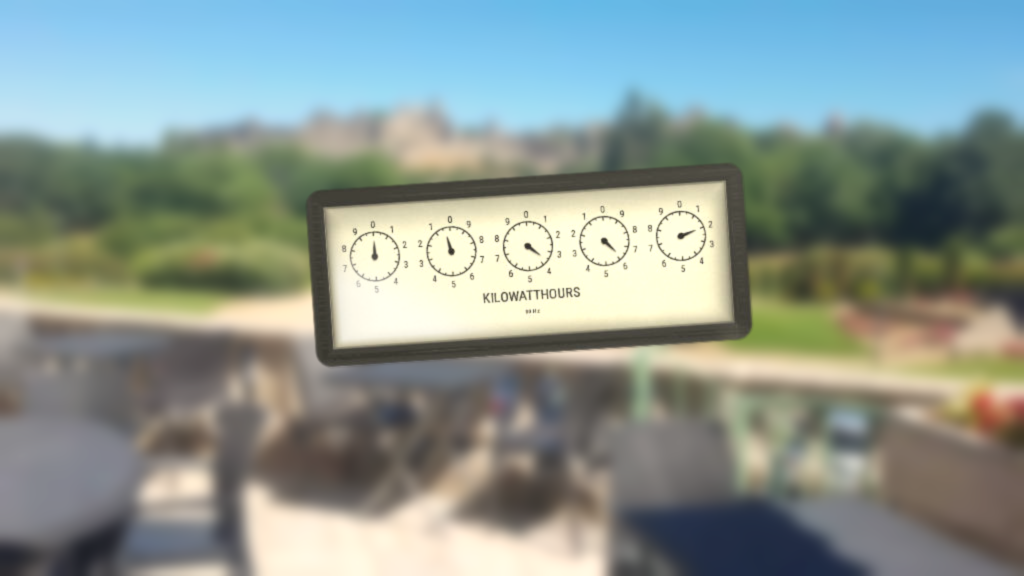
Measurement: 362kWh
